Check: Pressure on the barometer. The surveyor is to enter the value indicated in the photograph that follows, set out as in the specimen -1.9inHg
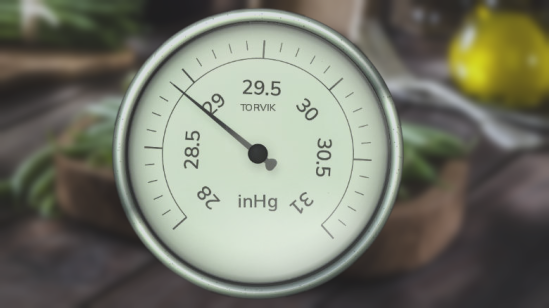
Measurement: 28.9inHg
